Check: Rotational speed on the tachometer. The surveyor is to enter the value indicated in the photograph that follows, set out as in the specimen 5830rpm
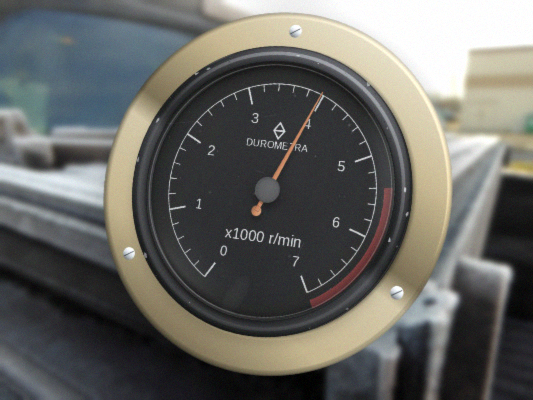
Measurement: 4000rpm
